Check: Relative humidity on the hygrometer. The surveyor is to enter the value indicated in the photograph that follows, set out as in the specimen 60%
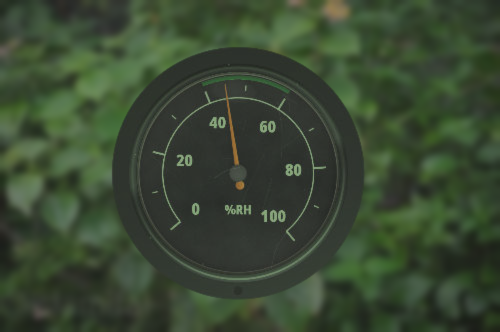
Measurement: 45%
